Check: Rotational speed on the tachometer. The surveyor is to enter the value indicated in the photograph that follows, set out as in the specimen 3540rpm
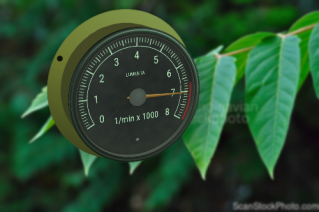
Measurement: 7000rpm
